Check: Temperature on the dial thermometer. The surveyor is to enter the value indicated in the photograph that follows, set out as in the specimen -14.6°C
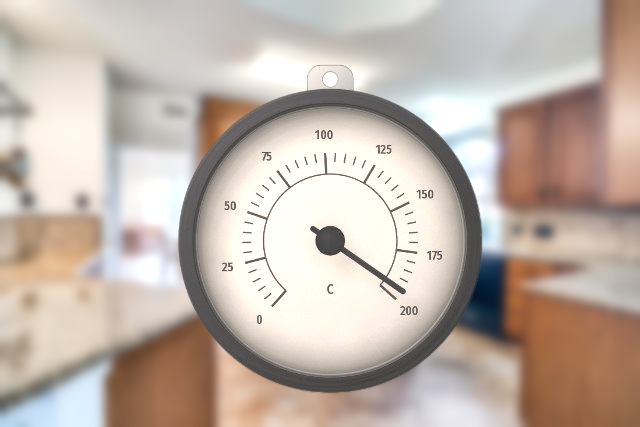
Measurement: 195°C
